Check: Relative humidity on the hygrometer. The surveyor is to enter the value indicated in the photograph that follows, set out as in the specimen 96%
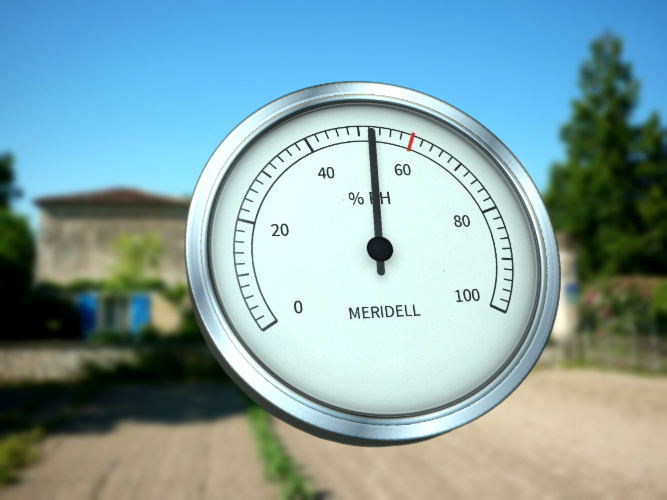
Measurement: 52%
